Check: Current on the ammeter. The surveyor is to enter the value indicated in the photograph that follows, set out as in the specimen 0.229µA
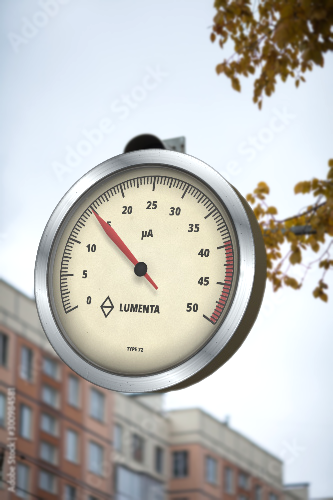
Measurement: 15µA
